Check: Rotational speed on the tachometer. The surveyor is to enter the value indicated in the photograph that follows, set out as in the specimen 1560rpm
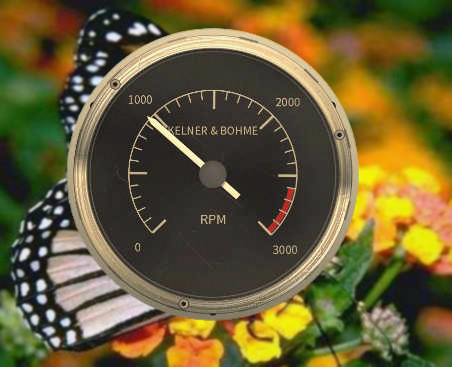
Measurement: 950rpm
